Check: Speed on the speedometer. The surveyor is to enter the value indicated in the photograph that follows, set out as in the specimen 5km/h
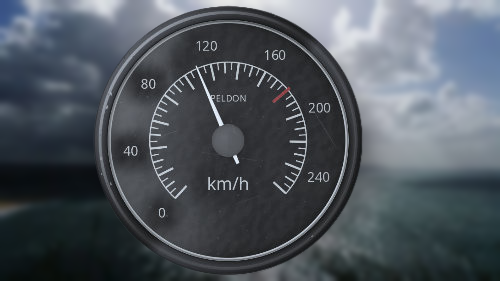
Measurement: 110km/h
